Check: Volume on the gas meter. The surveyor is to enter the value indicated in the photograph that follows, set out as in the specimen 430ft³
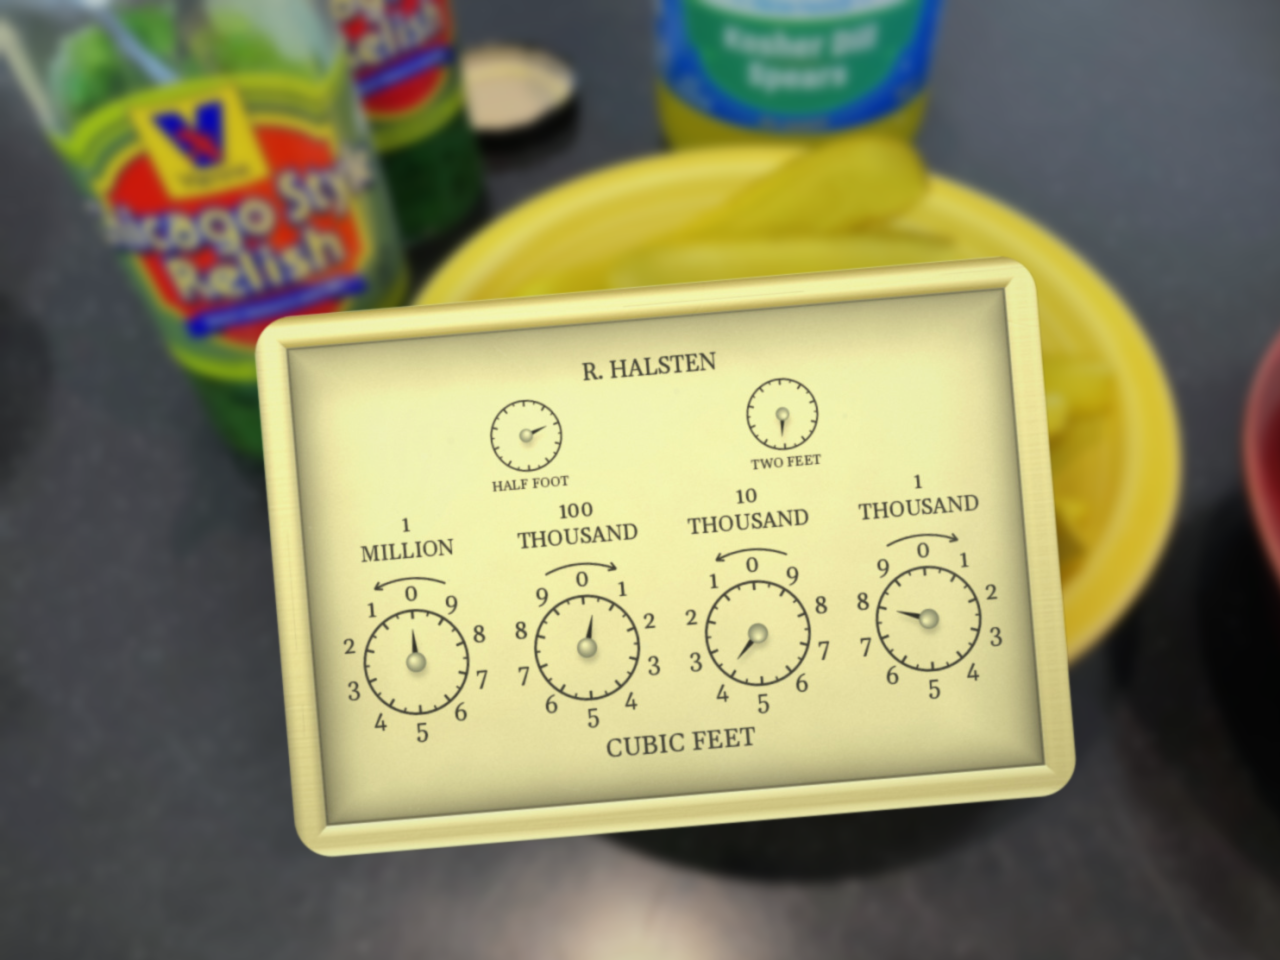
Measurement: 3800ft³
